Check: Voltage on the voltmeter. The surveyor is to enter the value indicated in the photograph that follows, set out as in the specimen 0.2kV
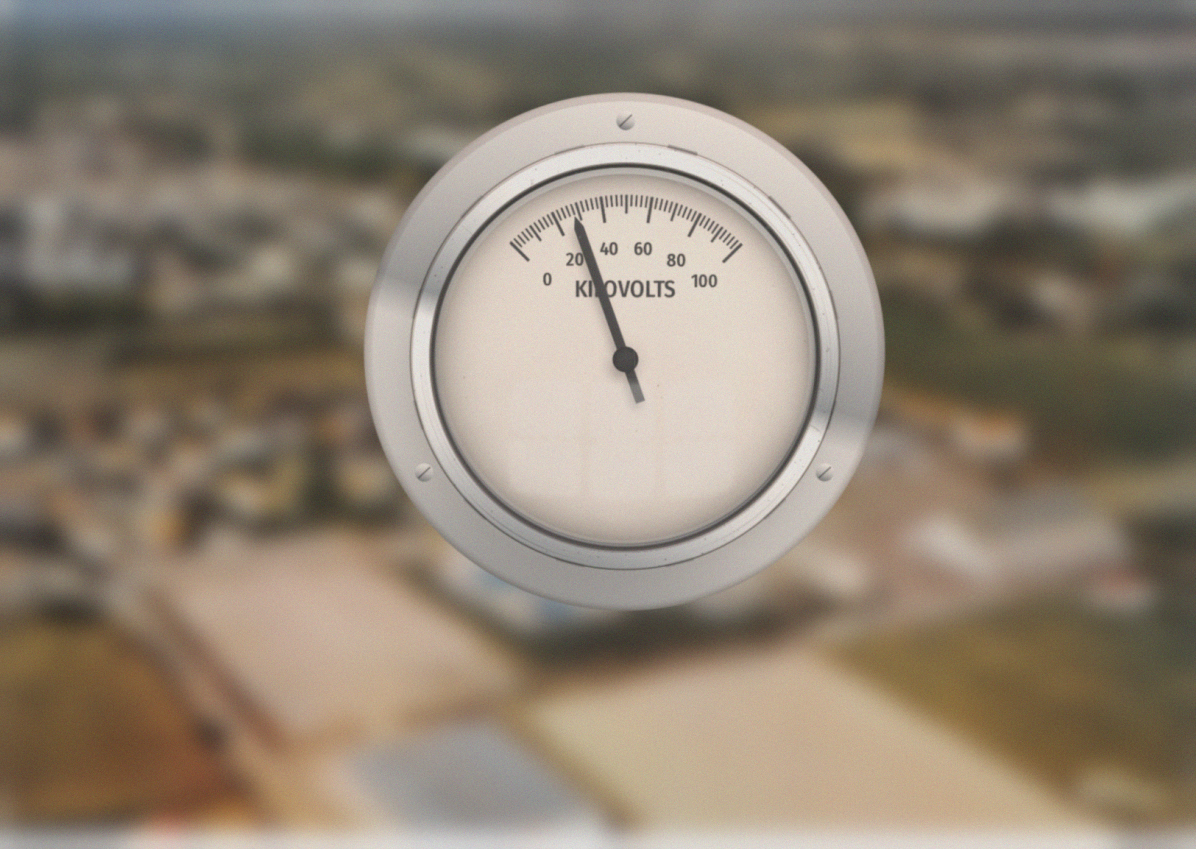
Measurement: 28kV
